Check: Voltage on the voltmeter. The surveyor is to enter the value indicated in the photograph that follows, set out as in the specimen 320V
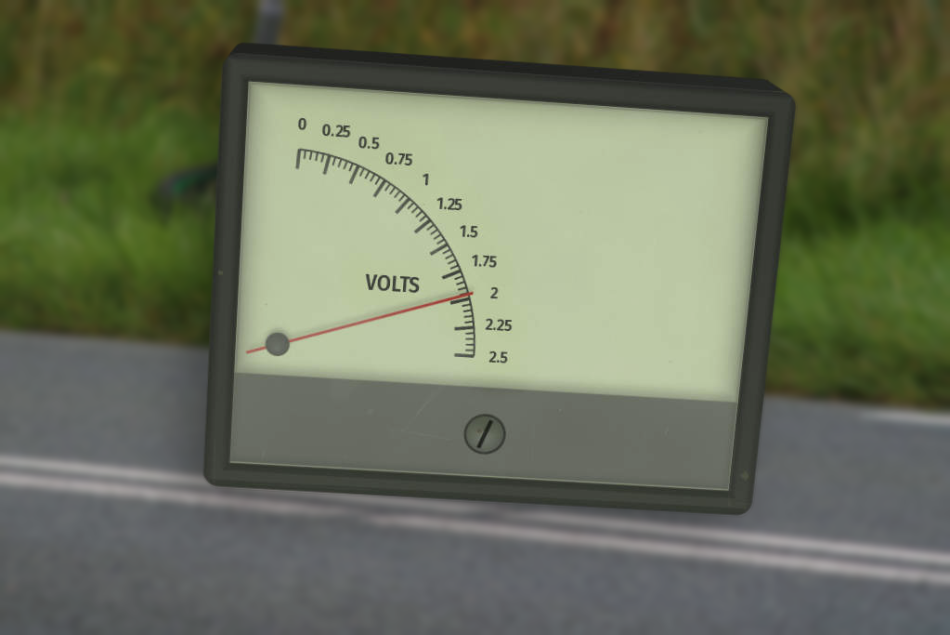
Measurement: 1.95V
